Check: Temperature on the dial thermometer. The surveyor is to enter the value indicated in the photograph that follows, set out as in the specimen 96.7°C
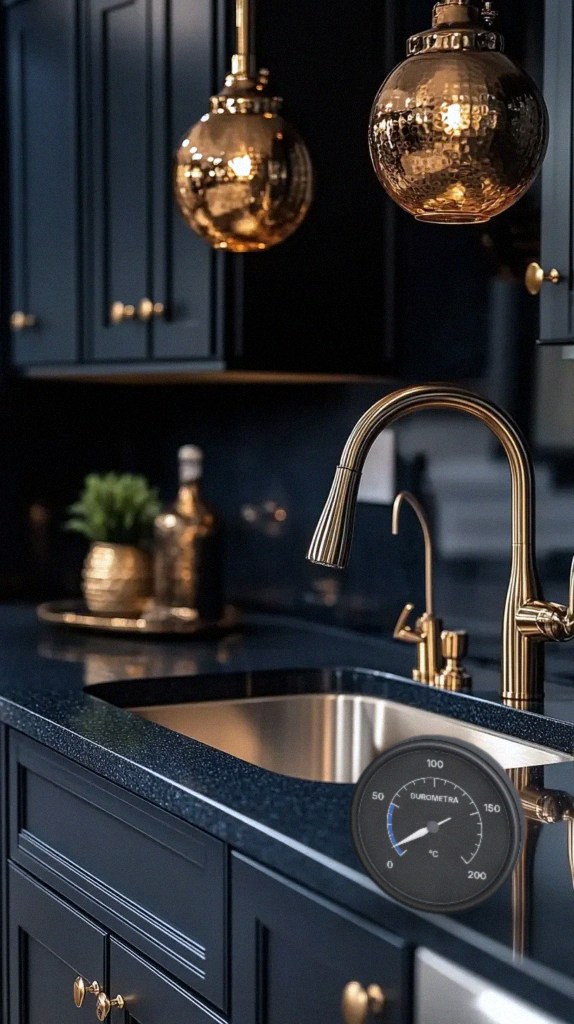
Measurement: 10°C
